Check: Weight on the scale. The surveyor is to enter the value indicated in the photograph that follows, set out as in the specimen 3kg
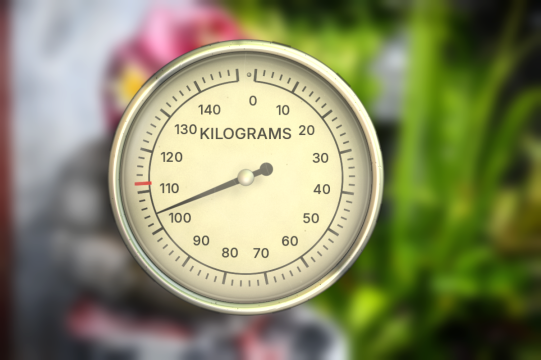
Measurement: 104kg
